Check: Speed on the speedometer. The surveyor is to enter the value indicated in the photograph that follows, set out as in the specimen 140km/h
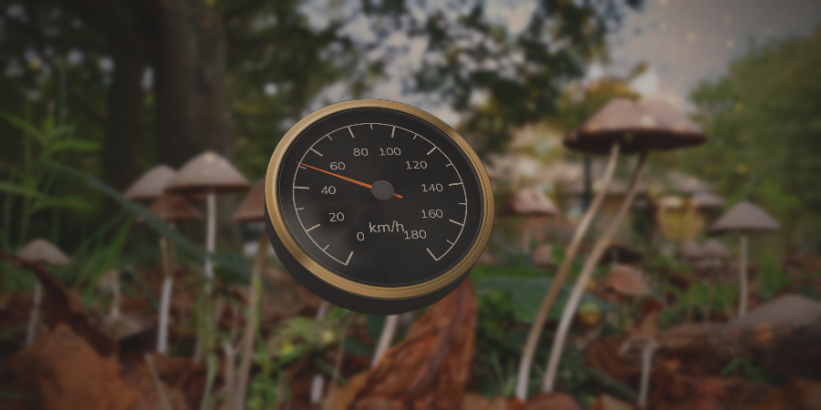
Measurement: 50km/h
